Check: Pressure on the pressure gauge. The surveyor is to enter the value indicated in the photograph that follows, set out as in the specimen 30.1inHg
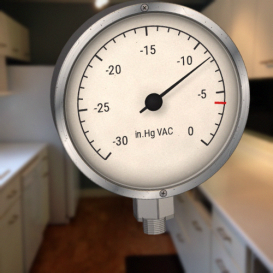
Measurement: -8.5inHg
